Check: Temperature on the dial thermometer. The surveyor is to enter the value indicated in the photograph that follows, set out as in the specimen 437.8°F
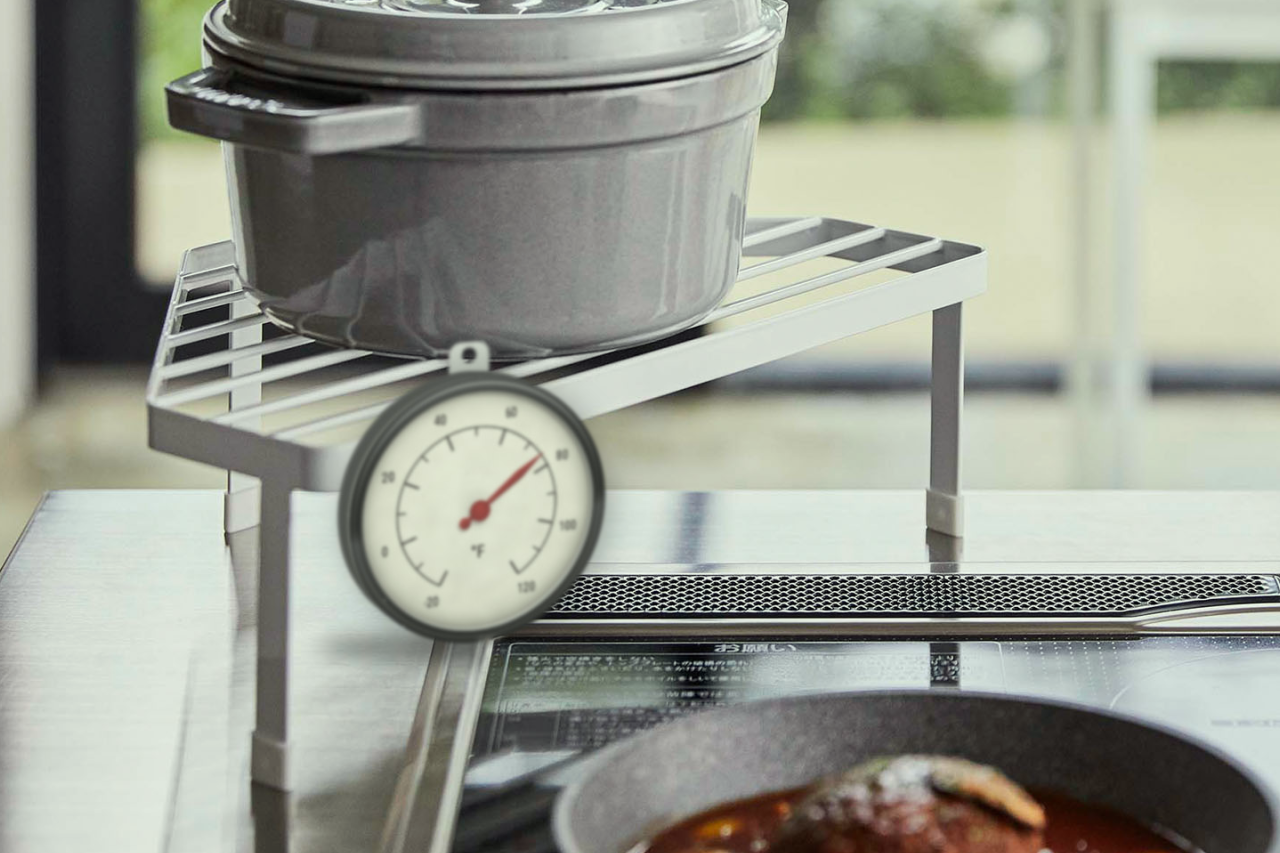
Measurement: 75°F
